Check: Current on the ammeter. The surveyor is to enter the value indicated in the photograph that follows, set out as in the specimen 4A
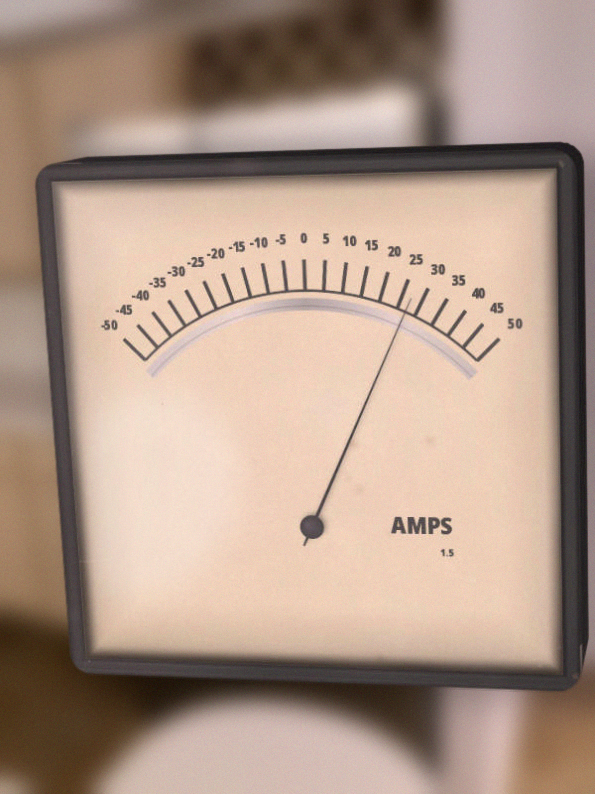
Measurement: 27.5A
